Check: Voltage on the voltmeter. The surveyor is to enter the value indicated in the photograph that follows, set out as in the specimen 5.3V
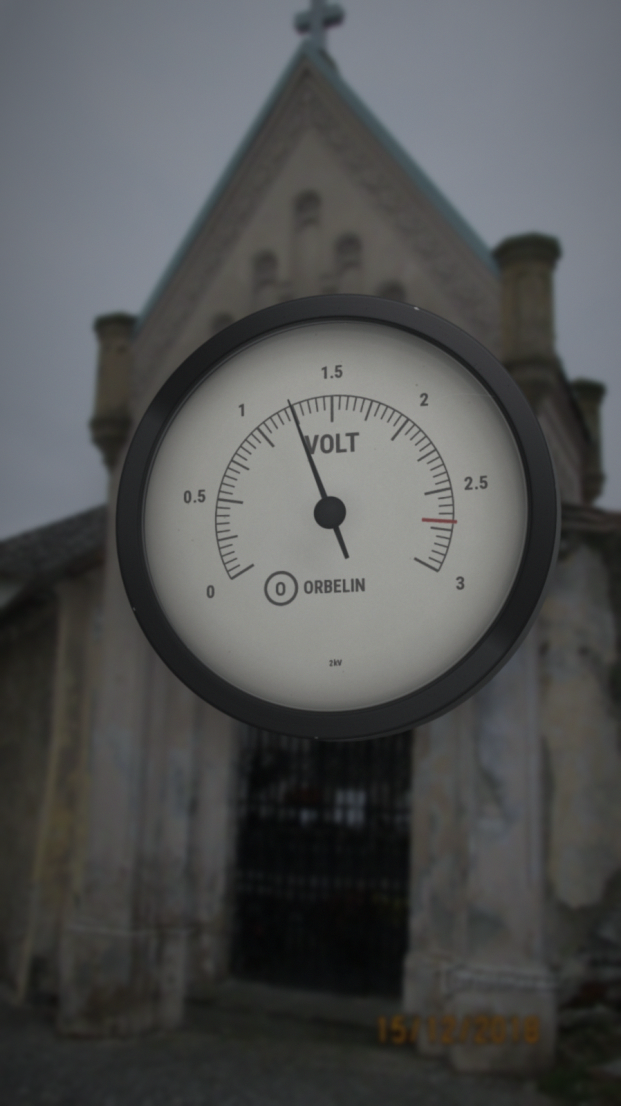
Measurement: 1.25V
